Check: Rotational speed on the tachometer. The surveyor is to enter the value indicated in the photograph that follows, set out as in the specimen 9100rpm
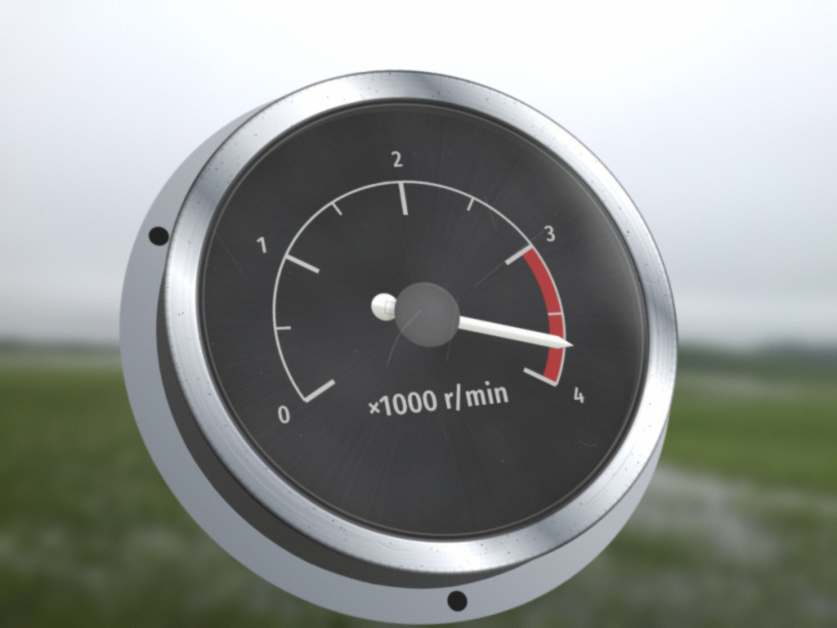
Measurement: 3750rpm
